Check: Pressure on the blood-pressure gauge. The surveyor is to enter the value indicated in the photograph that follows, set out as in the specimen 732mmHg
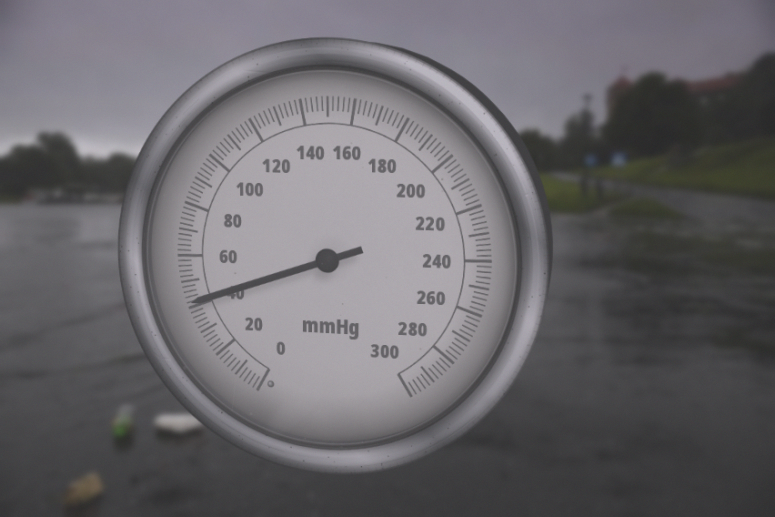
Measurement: 42mmHg
